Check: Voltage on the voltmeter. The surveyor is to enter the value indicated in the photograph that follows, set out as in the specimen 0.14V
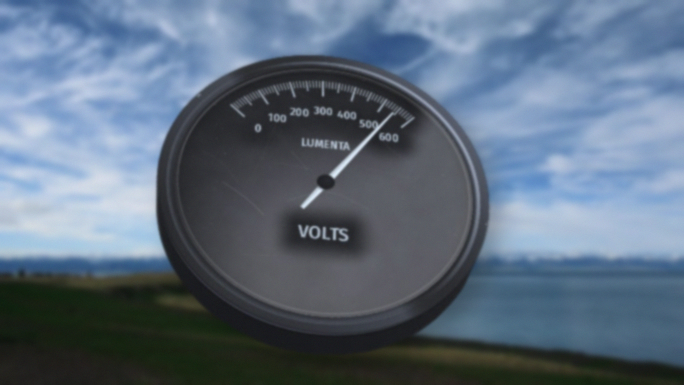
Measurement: 550V
